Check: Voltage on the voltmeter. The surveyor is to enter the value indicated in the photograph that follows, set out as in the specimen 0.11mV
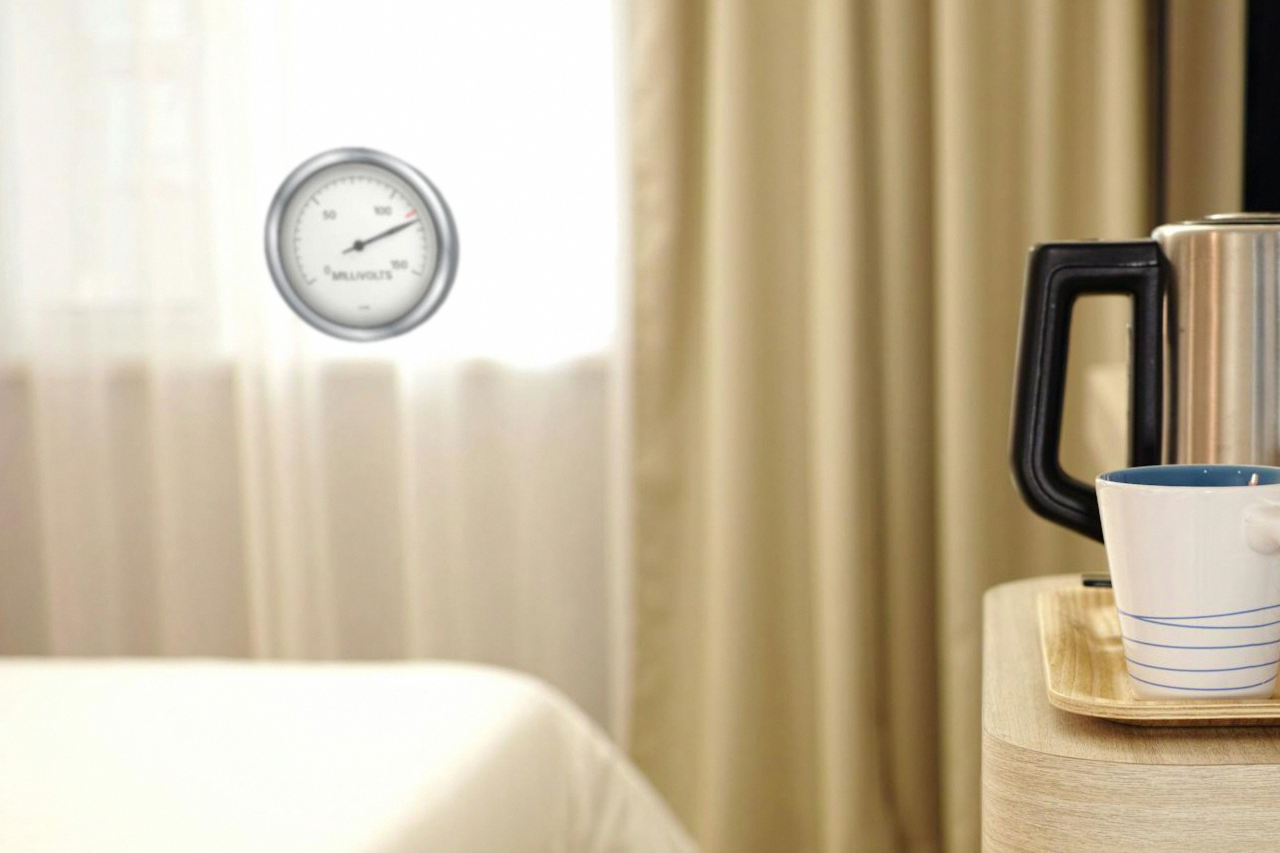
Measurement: 120mV
